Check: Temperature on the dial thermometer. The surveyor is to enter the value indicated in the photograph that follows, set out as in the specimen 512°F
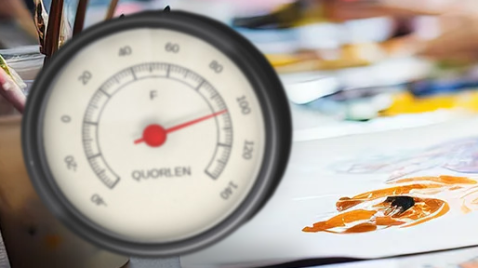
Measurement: 100°F
